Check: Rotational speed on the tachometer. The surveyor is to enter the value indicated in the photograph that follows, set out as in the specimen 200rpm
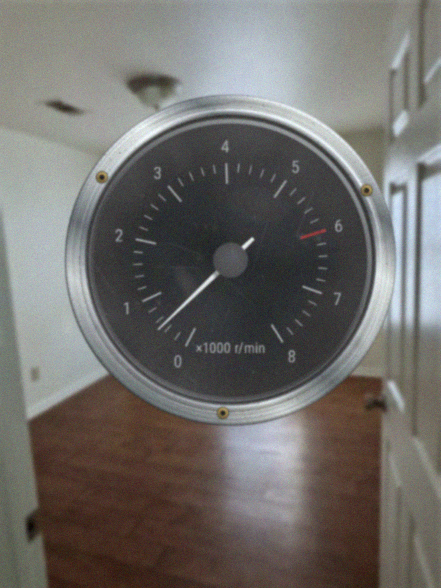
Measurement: 500rpm
